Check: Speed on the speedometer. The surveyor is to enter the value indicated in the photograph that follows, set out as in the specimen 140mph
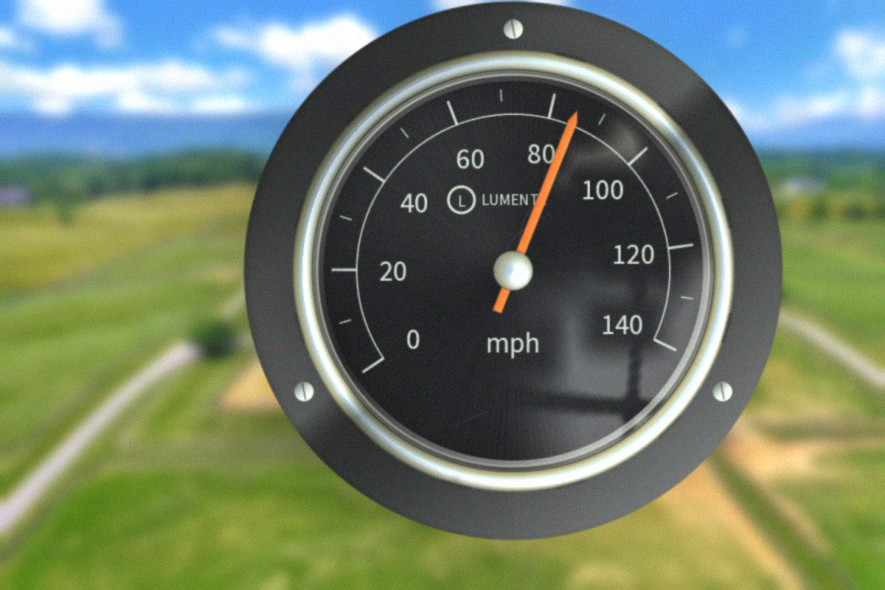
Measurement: 85mph
